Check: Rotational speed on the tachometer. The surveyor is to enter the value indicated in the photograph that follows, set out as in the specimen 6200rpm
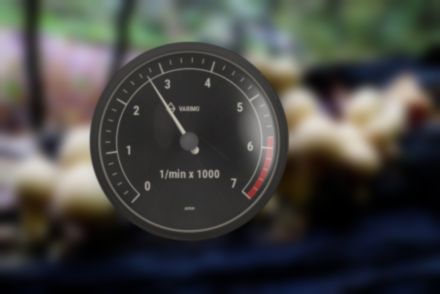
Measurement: 2700rpm
